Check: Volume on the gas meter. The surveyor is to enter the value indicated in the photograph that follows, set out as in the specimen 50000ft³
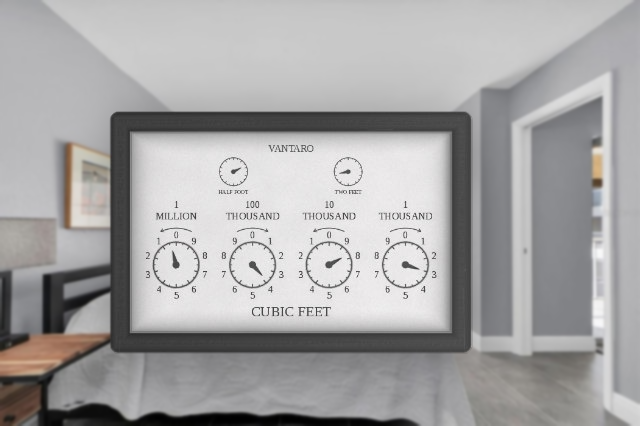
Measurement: 38300ft³
